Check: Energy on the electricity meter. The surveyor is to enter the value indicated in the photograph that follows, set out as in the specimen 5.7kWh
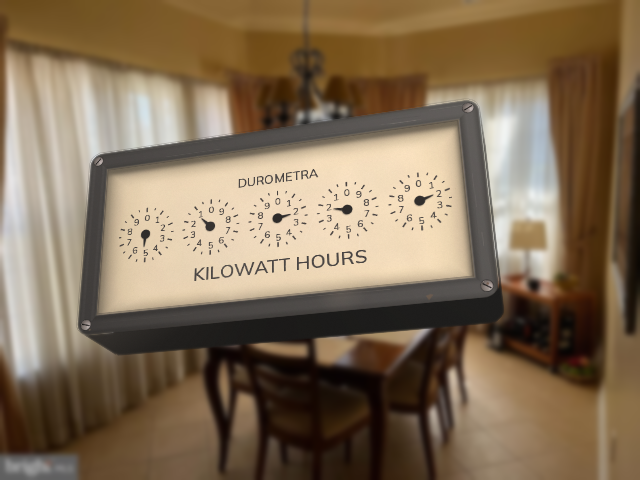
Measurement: 51222kWh
